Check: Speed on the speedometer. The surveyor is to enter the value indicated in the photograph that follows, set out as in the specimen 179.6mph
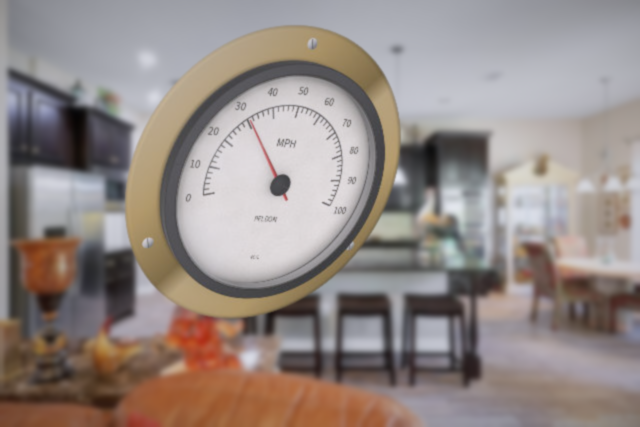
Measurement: 30mph
